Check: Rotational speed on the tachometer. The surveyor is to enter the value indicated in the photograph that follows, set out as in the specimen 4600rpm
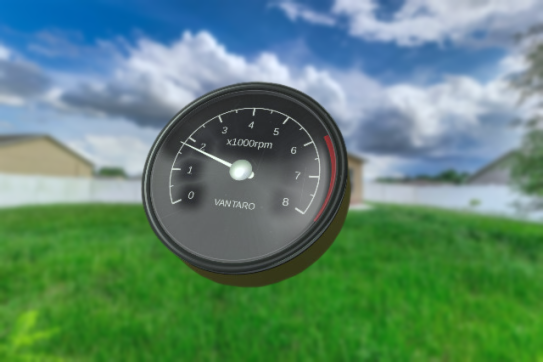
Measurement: 1750rpm
